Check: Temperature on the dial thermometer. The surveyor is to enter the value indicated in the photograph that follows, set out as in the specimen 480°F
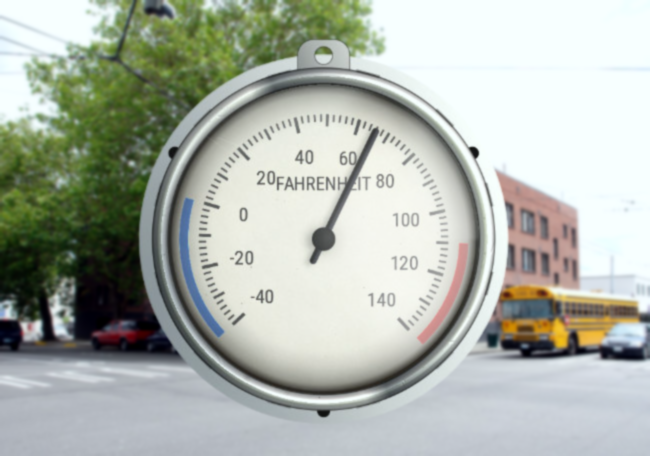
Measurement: 66°F
